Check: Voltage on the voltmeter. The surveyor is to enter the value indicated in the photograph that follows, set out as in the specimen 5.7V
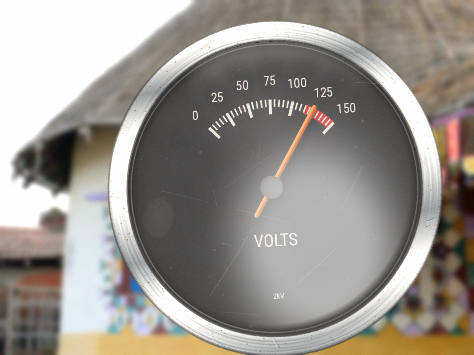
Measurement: 125V
